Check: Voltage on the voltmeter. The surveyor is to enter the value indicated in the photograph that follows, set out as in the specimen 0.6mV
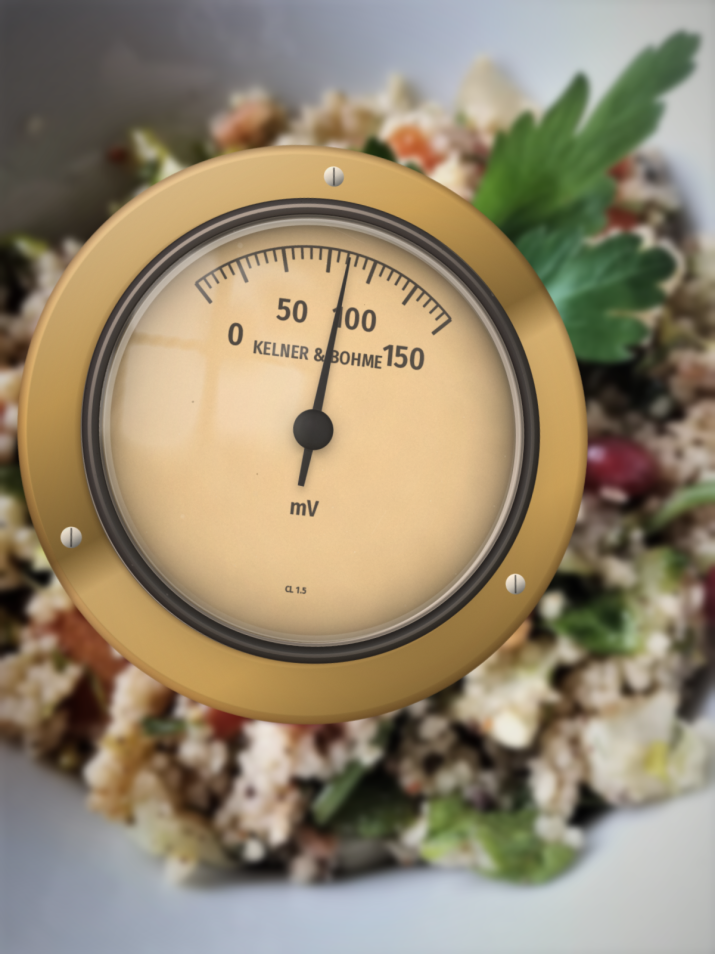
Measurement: 85mV
